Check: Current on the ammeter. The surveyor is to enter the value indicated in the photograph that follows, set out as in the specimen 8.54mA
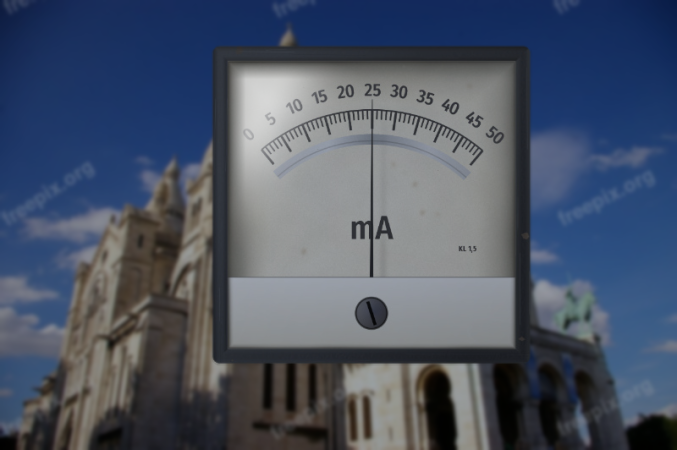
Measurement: 25mA
